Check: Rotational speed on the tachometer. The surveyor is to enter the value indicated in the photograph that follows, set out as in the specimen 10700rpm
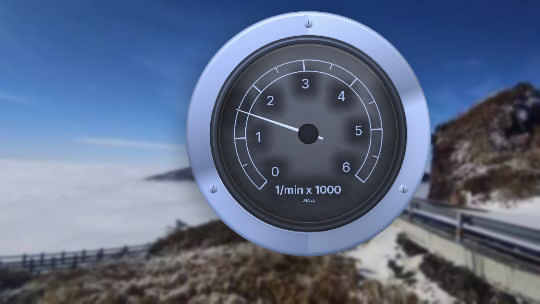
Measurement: 1500rpm
